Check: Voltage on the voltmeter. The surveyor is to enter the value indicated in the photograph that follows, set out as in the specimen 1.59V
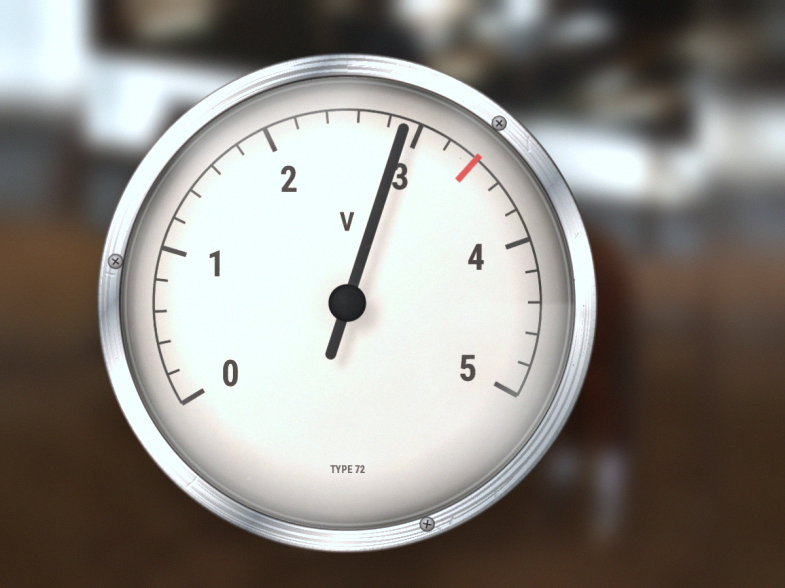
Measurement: 2.9V
